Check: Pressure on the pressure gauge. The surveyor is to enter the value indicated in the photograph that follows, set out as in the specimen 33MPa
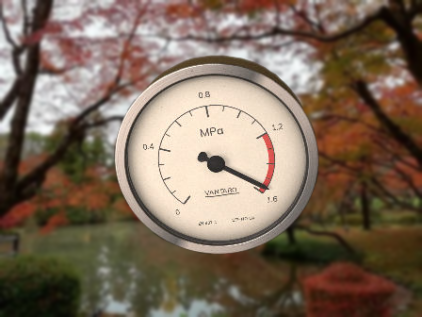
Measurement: 1.55MPa
